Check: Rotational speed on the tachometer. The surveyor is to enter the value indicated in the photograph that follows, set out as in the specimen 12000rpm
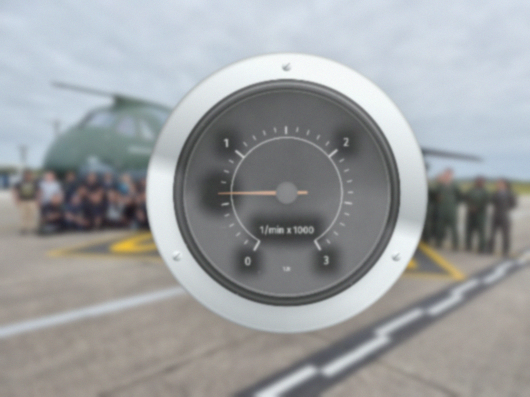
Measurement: 600rpm
